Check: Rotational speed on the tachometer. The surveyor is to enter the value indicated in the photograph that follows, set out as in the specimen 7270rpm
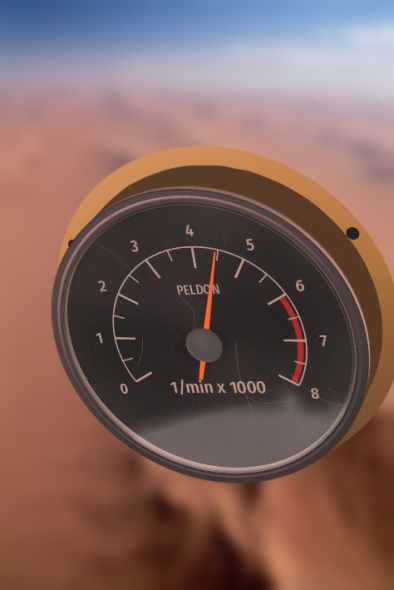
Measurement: 4500rpm
